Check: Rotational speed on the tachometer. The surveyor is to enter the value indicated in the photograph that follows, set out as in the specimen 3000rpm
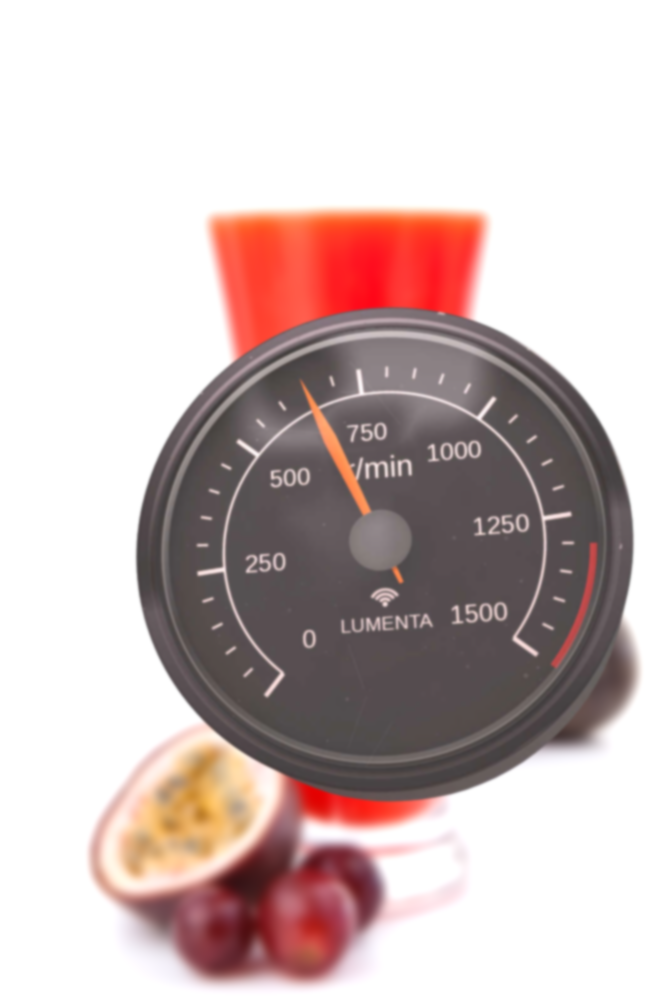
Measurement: 650rpm
